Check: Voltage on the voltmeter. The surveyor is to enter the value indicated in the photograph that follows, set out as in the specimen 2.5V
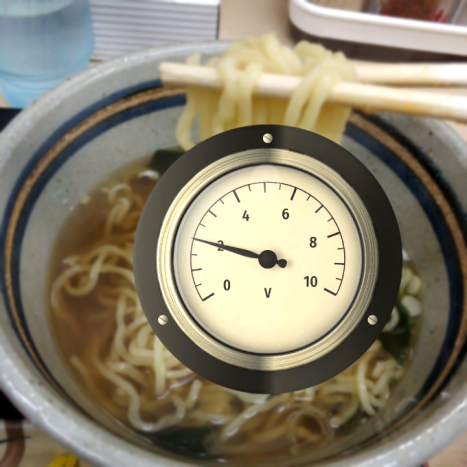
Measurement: 2V
